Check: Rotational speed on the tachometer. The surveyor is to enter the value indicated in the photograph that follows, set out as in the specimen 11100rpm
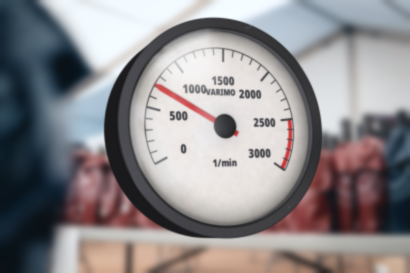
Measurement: 700rpm
